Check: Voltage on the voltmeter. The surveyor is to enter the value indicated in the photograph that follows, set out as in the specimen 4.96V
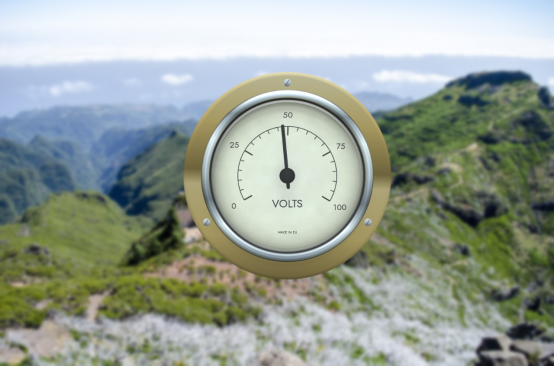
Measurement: 47.5V
